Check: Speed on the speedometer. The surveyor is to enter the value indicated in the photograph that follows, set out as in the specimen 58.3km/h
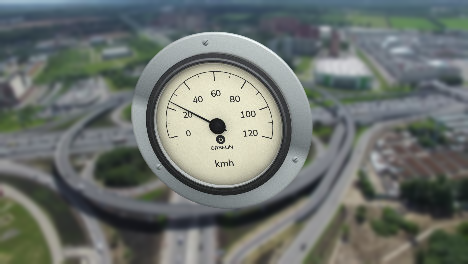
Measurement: 25km/h
